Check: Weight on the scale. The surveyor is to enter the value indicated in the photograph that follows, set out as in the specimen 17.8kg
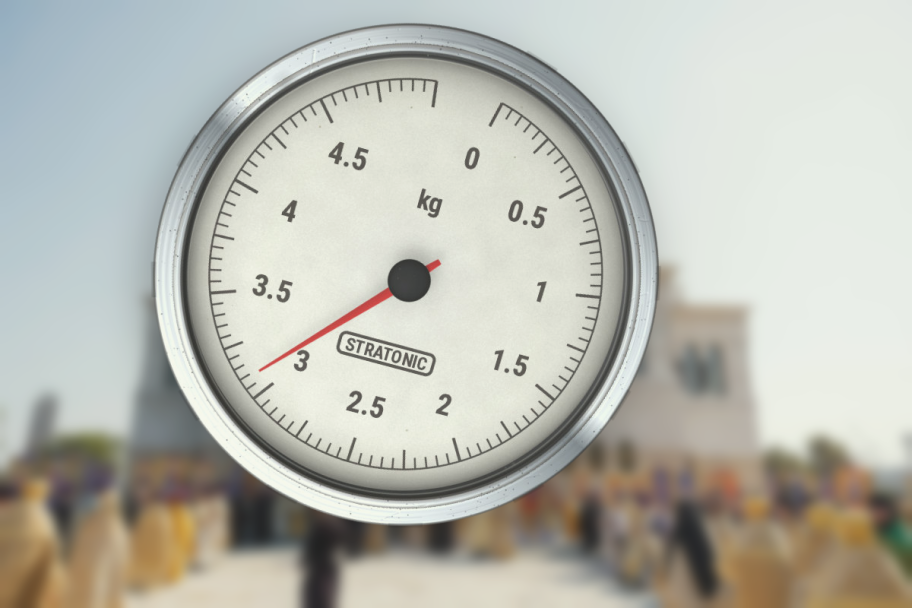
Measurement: 3.1kg
